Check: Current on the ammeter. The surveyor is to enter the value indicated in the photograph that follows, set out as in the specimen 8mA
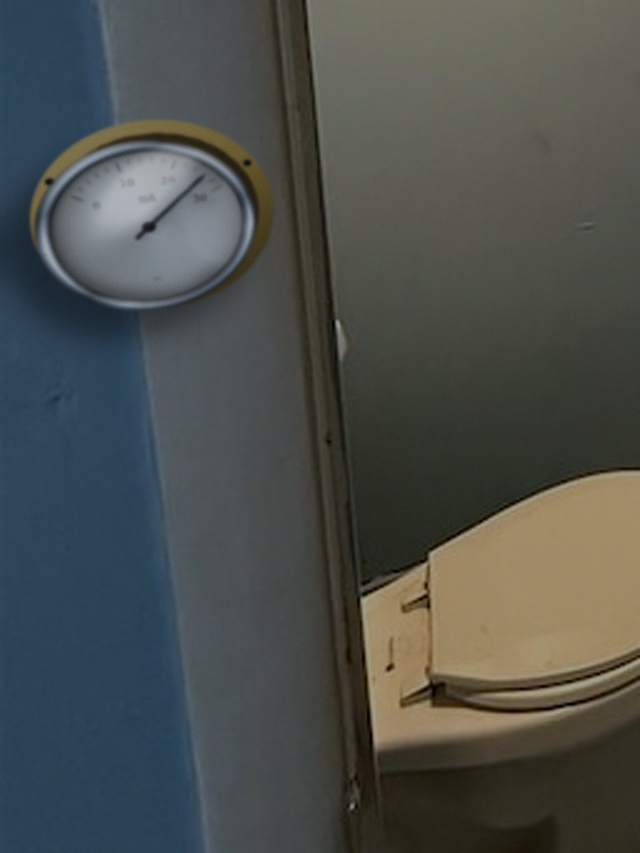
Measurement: 26mA
